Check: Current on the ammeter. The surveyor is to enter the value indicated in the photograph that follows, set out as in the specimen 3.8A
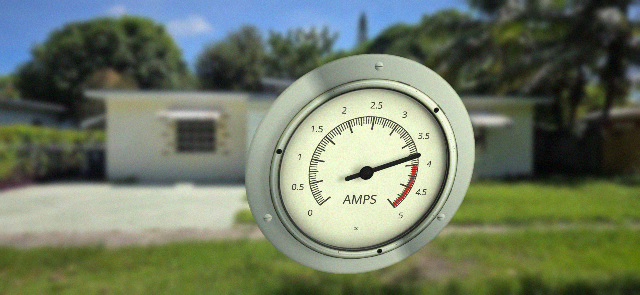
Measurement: 3.75A
